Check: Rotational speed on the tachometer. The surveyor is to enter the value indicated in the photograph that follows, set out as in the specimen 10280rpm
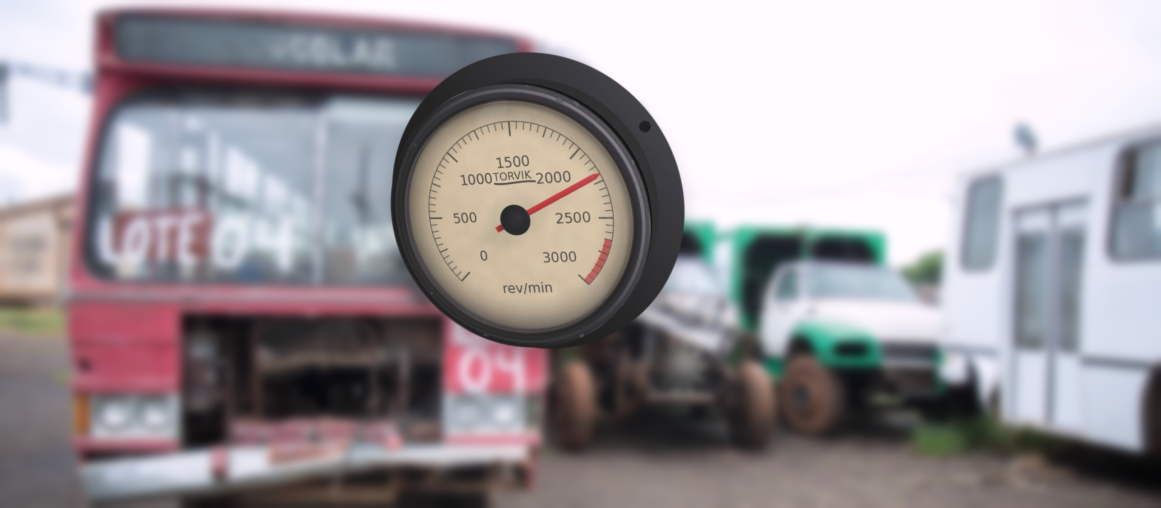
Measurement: 2200rpm
